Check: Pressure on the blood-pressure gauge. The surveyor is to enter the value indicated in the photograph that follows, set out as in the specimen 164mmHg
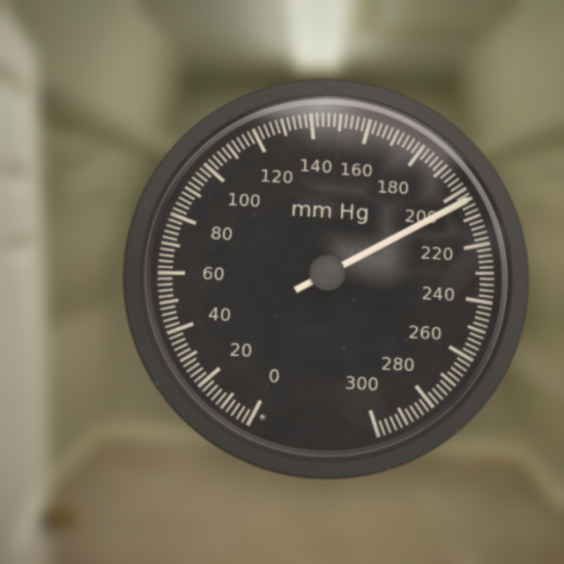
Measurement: 204mmHg
